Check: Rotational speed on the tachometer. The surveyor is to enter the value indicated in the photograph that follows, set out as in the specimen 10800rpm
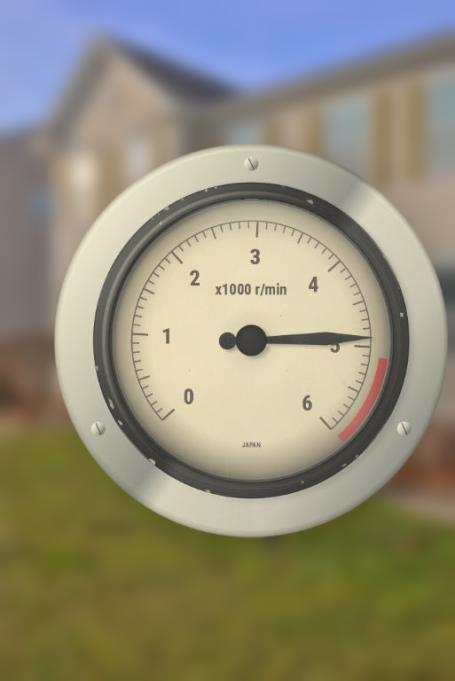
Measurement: 4900rpm
